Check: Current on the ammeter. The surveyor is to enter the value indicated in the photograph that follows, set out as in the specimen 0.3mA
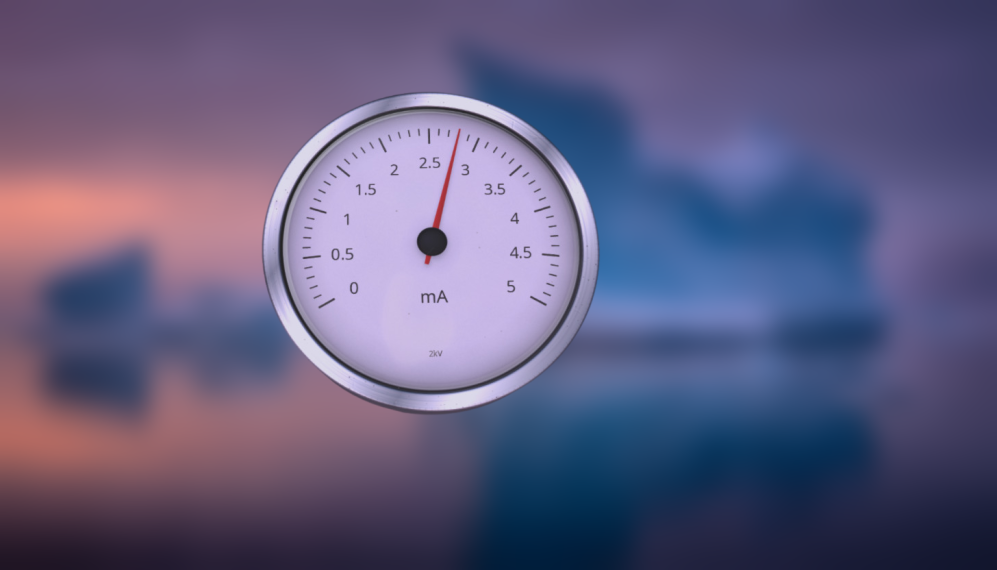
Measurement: 2.8mA
